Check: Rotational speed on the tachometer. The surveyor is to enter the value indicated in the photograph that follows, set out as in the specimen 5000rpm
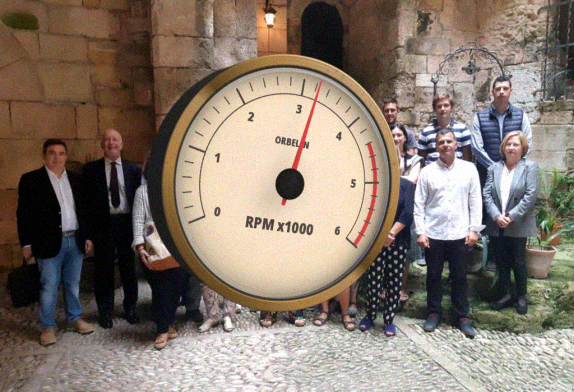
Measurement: 3200rpm
